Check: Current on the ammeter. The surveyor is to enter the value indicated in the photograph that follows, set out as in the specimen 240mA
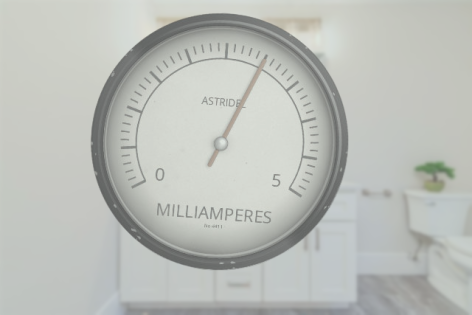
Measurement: 3mA
